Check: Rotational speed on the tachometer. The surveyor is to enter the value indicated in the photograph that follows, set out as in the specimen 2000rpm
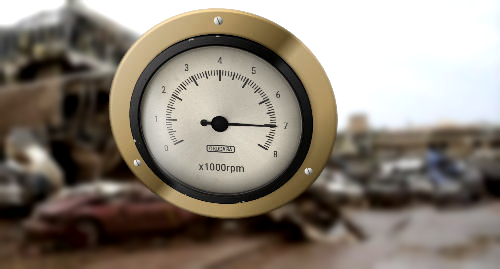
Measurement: 7000rpm
